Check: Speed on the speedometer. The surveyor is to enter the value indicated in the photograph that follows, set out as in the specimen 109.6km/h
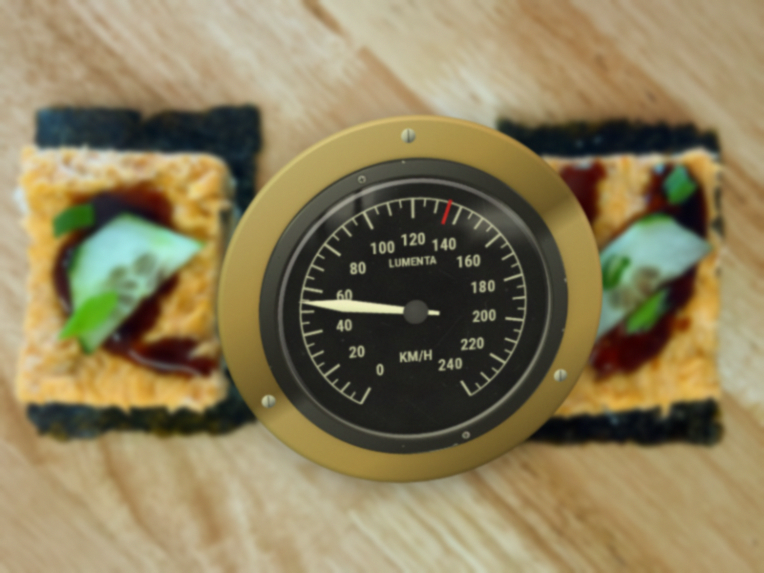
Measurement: 55km/h
